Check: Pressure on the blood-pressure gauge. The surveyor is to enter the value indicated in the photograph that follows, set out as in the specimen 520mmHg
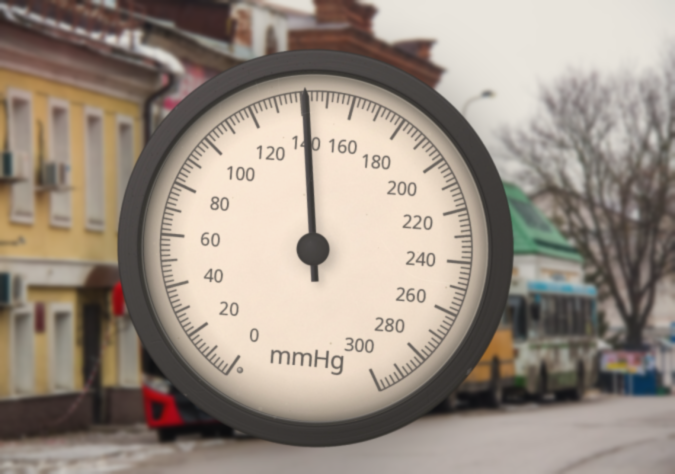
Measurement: 142mmHg
